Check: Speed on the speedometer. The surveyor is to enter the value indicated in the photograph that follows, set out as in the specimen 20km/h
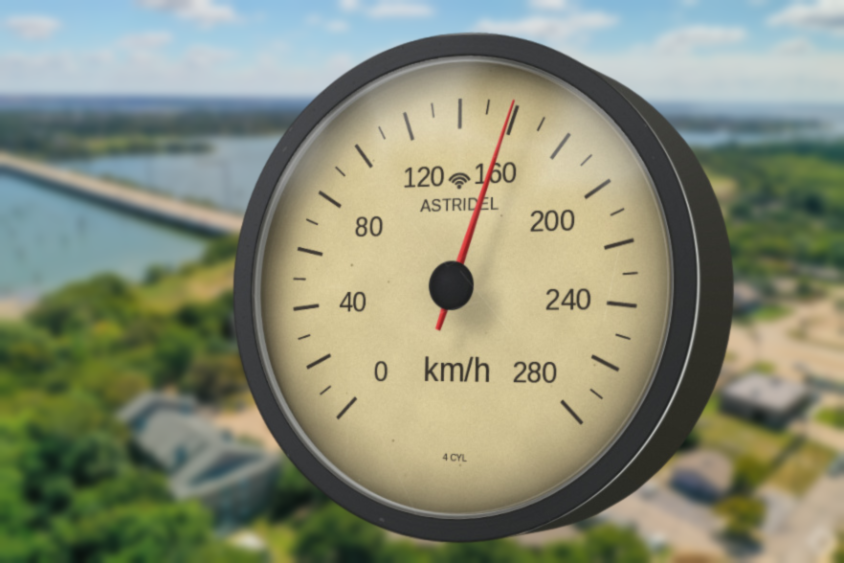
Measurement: 160km/h
